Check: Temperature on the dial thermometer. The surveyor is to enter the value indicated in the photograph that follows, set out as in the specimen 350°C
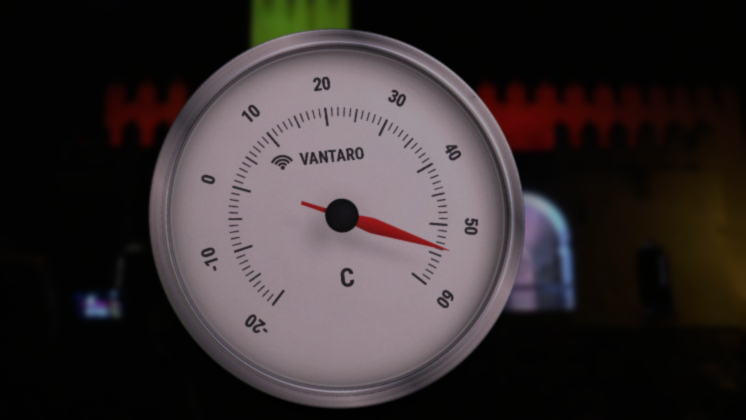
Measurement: 54°C
